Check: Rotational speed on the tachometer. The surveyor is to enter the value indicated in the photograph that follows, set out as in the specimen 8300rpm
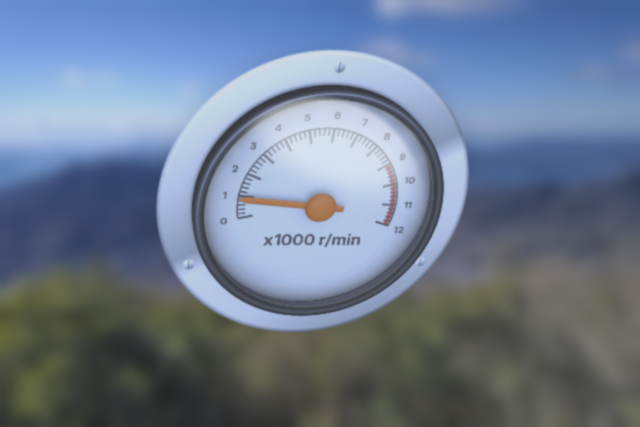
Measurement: 1000rpm
